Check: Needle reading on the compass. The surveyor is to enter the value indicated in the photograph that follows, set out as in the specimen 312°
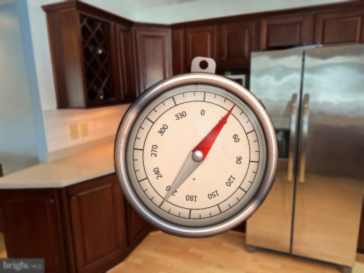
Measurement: 30°
